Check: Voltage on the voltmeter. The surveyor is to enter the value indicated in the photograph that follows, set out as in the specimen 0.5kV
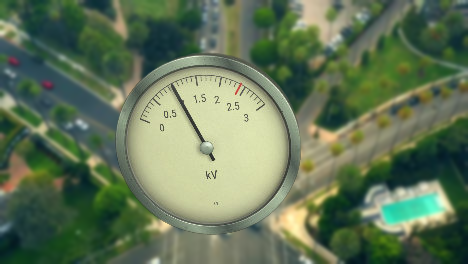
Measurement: 1kV
